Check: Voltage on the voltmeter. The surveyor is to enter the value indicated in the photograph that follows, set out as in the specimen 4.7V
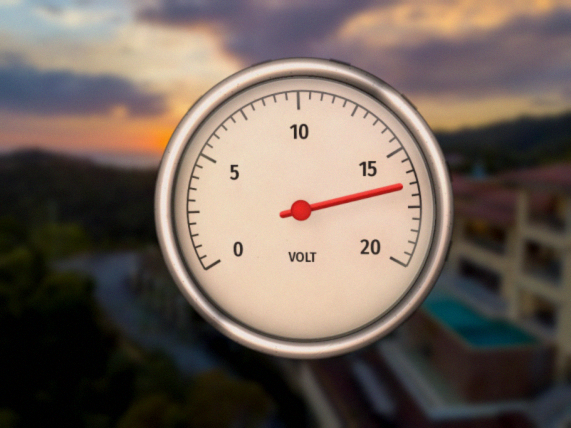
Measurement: 16.5V
